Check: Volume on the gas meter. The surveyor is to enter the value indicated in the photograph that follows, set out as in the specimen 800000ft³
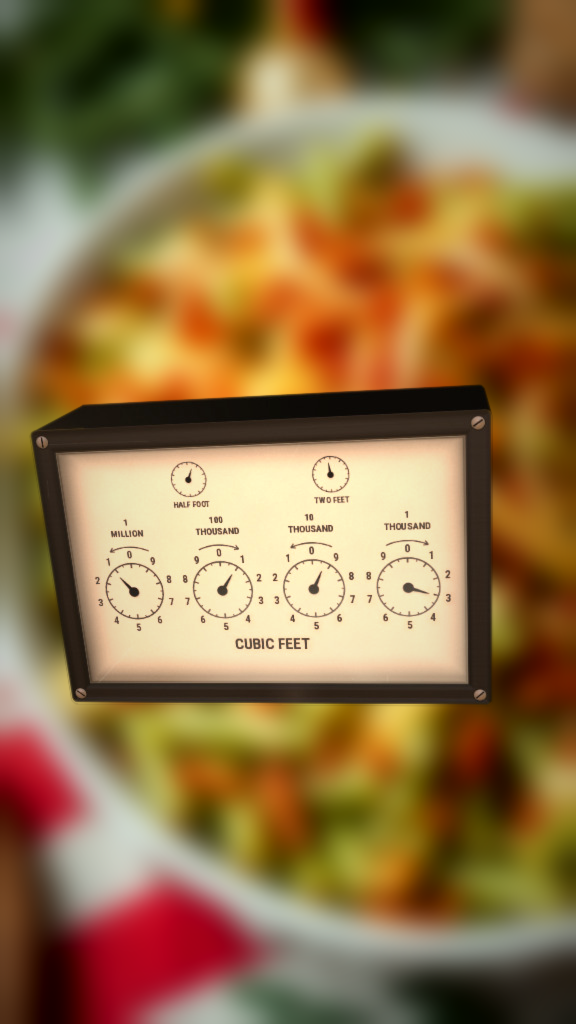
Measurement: 109300ft³
